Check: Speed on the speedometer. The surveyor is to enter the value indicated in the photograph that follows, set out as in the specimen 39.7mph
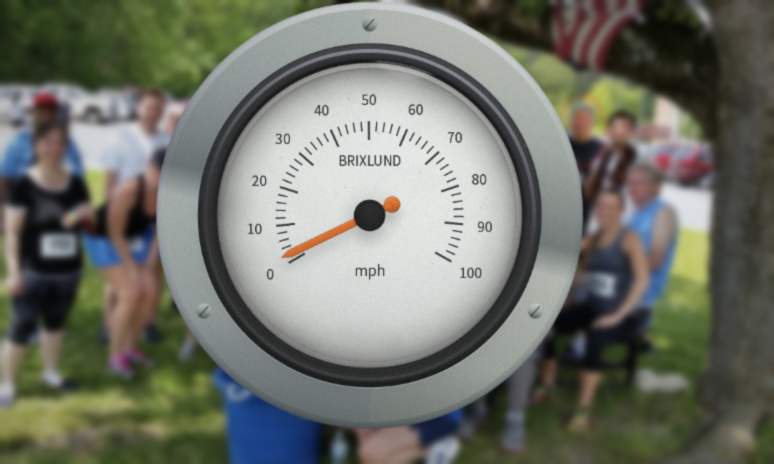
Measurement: 2mph
